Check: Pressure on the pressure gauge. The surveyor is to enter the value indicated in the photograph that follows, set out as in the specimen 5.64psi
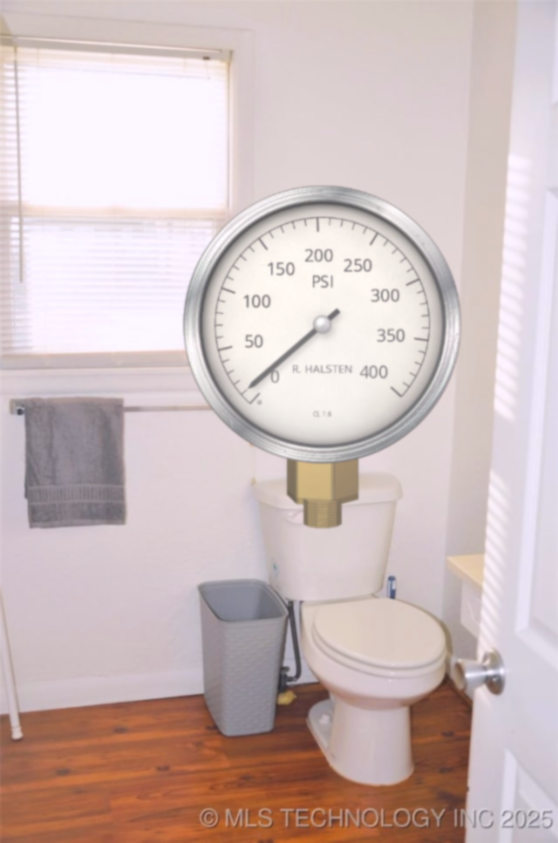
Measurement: 10psi
